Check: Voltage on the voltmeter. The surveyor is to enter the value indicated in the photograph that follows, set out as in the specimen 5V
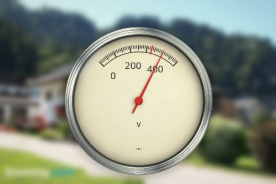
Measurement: 400V
